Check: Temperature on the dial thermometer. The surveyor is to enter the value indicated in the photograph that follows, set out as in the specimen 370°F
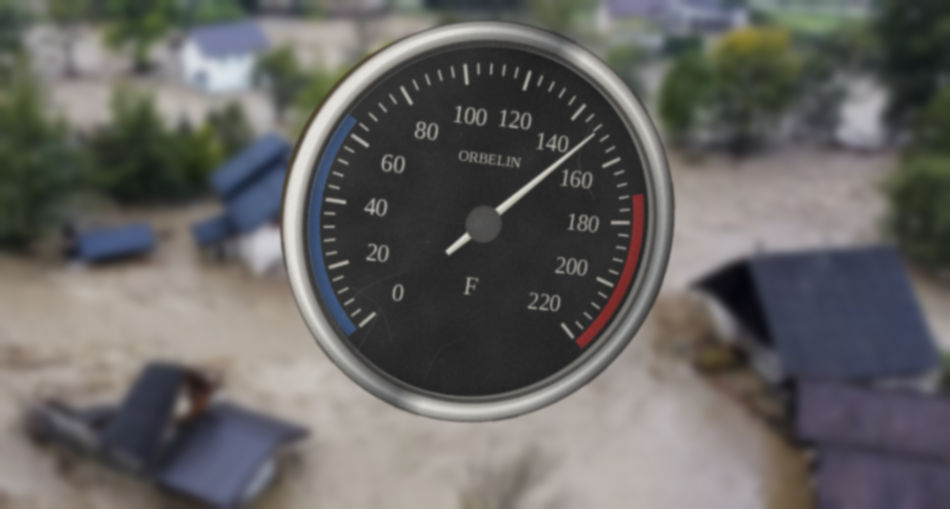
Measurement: 148°F
